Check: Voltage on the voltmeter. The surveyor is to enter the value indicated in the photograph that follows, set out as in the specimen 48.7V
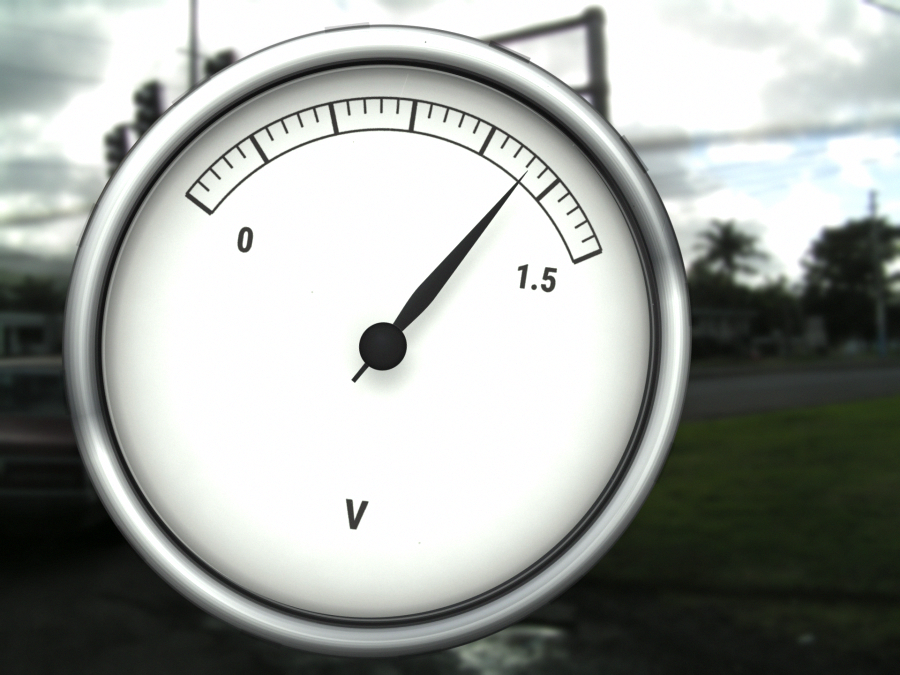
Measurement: 1.15V
